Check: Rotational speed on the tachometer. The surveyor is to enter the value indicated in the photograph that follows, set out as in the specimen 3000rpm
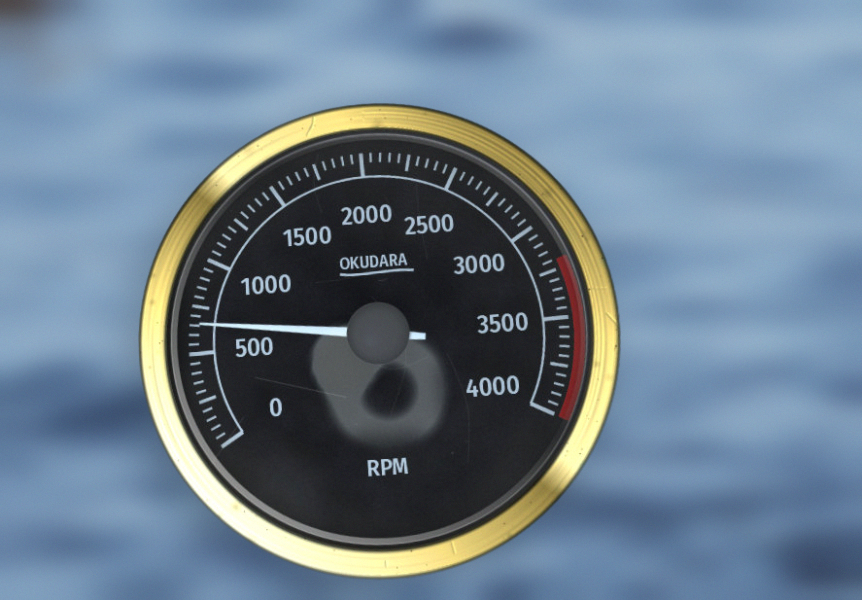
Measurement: 650rpm
